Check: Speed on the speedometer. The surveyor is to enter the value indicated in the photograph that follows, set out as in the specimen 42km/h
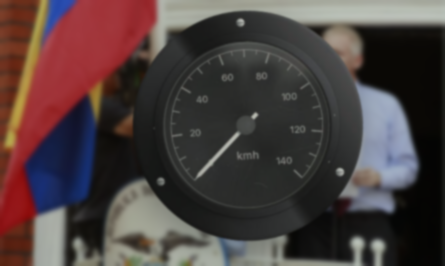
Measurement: 0km/h
